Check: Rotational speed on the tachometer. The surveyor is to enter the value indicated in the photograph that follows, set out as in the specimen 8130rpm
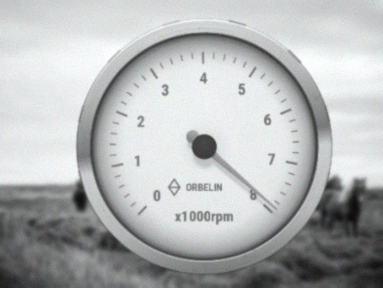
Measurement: 7900rpm
